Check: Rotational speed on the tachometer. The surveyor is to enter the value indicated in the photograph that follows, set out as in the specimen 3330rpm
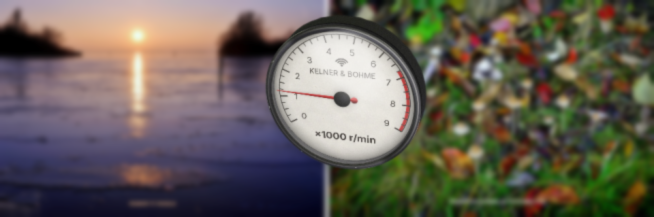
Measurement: 1250rpm
